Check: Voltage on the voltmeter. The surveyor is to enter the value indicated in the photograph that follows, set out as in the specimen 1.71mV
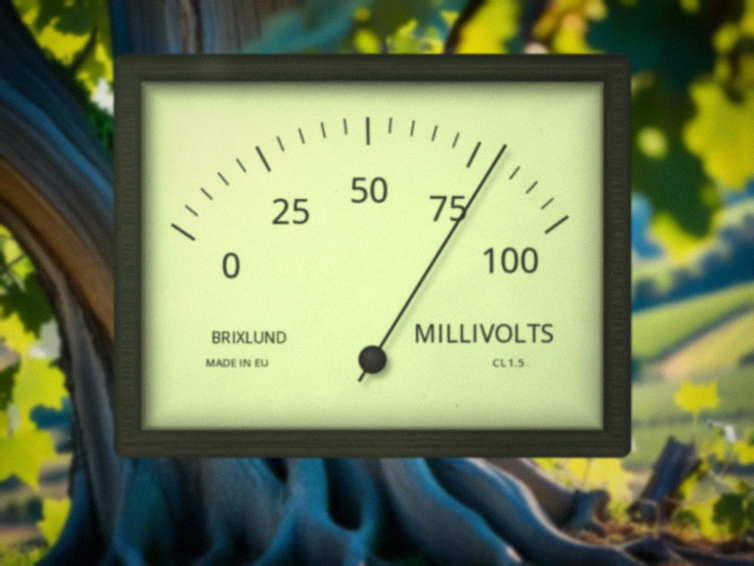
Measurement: 80mV
